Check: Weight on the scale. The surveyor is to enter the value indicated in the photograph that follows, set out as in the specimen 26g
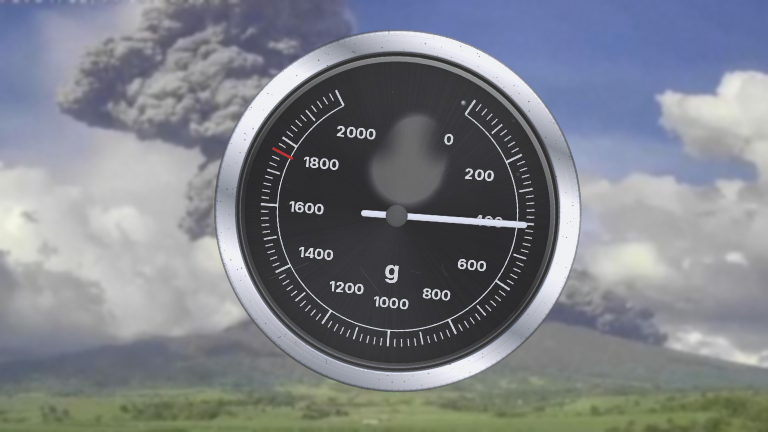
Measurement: 400g
